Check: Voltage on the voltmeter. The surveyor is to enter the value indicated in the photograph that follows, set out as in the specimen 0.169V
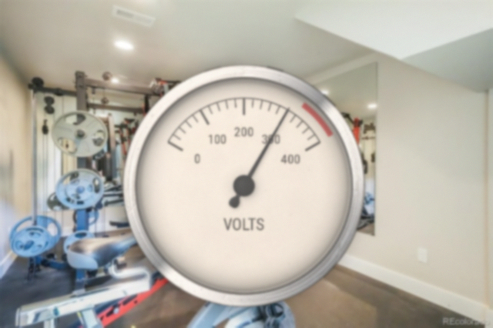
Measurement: 300V
